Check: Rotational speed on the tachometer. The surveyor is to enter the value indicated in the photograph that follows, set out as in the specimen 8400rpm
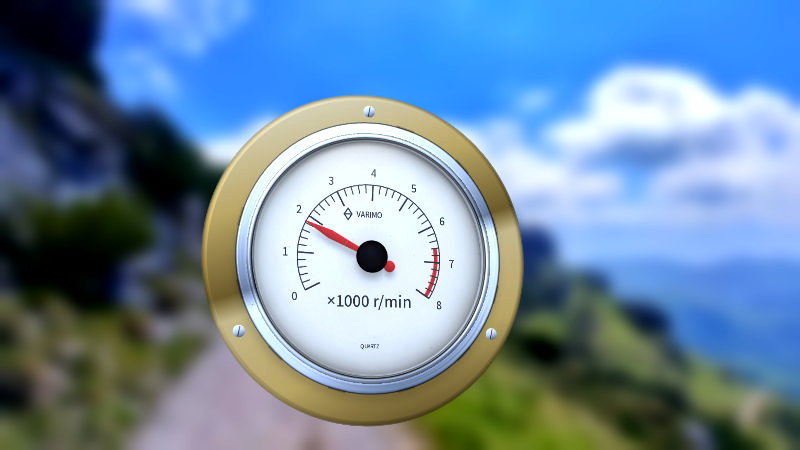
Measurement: 1800rpm
